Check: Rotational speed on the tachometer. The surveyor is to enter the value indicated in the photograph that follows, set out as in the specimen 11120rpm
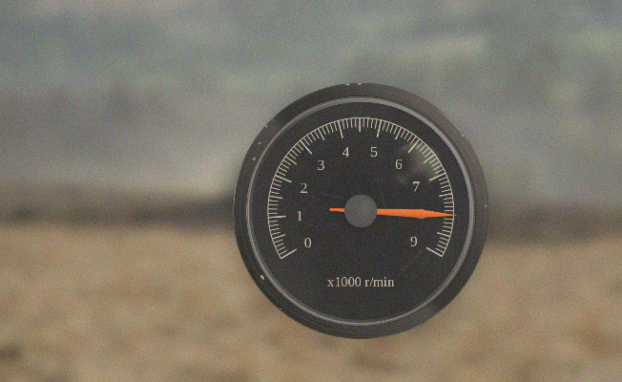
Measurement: 8000rpm
